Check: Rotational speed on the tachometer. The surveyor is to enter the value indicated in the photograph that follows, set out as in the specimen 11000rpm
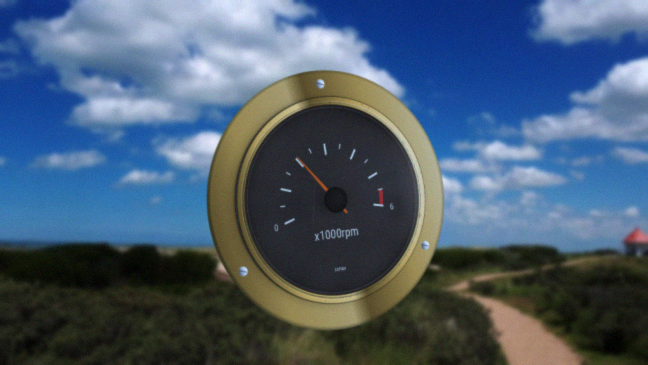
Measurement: 2000rpm
